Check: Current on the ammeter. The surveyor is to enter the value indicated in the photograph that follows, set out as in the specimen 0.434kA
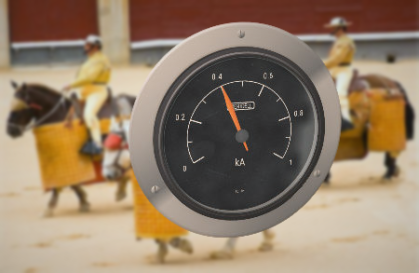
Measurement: 0.4kA
